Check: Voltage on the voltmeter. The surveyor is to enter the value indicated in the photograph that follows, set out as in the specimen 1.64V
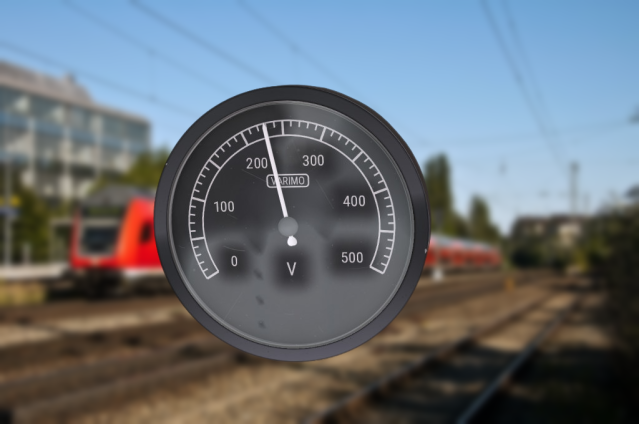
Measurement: 230V
